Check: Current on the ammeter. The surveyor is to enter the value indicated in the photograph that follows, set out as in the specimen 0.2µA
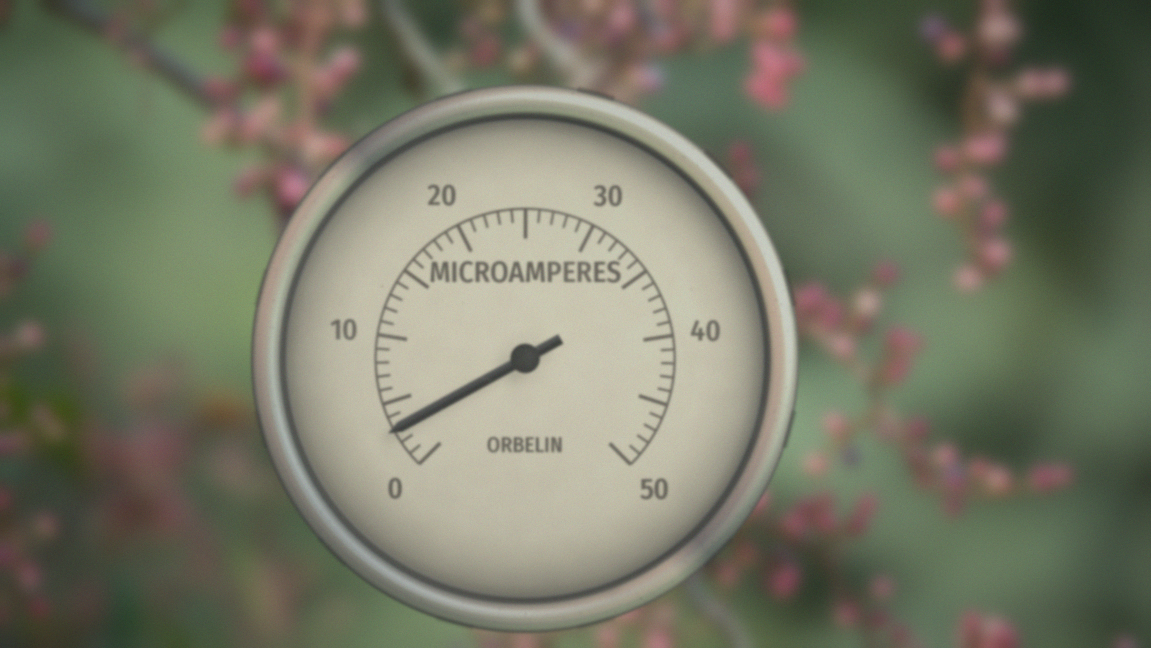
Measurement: 3µA
